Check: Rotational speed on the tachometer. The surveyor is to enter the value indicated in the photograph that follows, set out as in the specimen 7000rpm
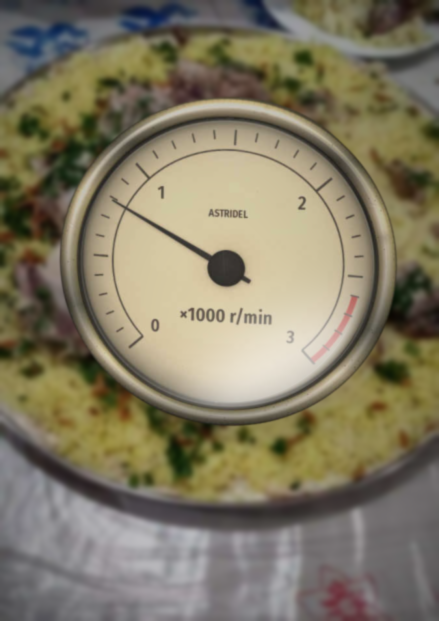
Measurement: 800rpm
